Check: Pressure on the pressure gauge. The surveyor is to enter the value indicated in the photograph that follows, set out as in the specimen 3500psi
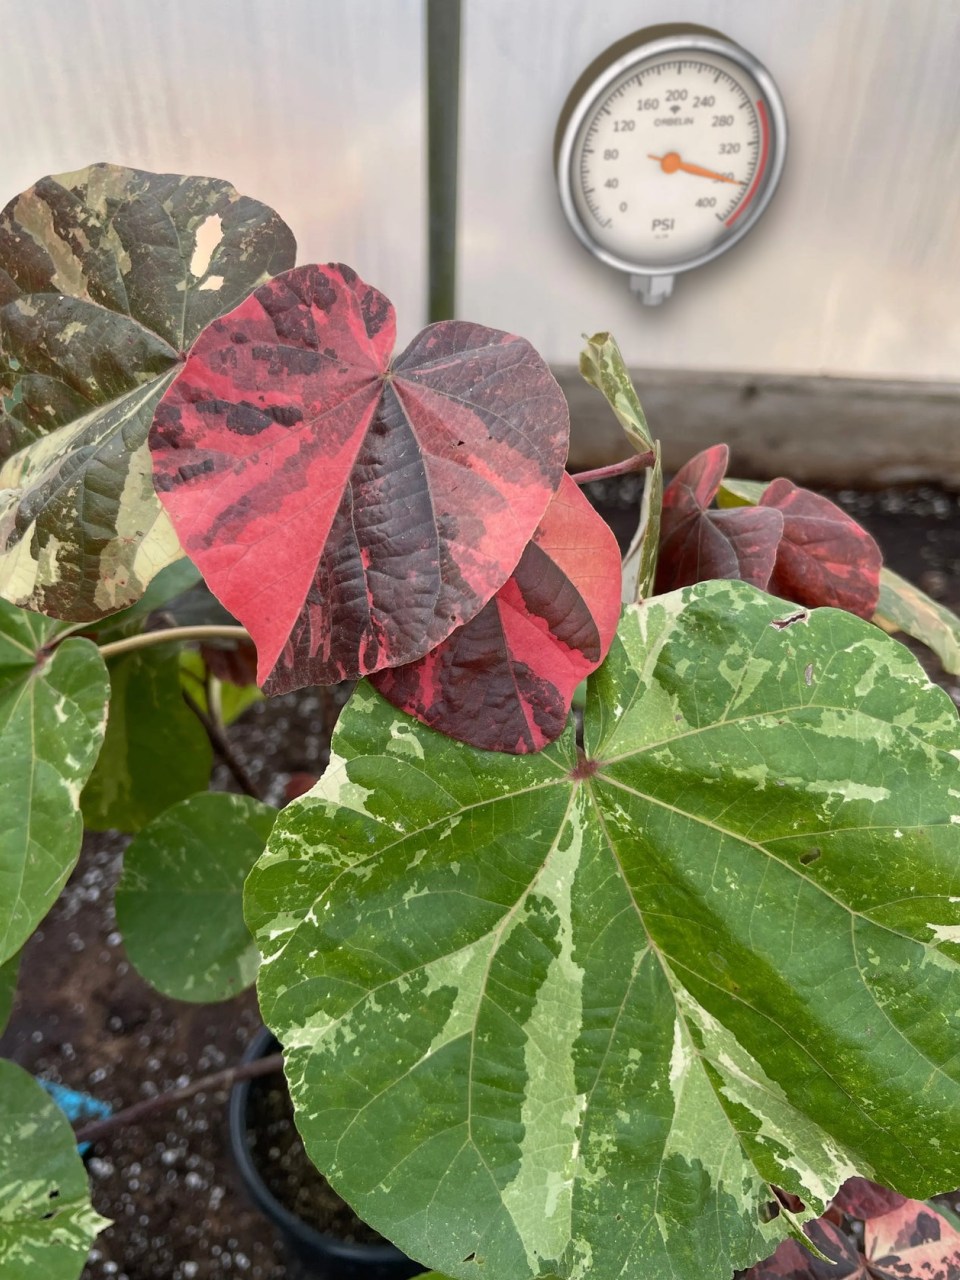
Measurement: 360psi
